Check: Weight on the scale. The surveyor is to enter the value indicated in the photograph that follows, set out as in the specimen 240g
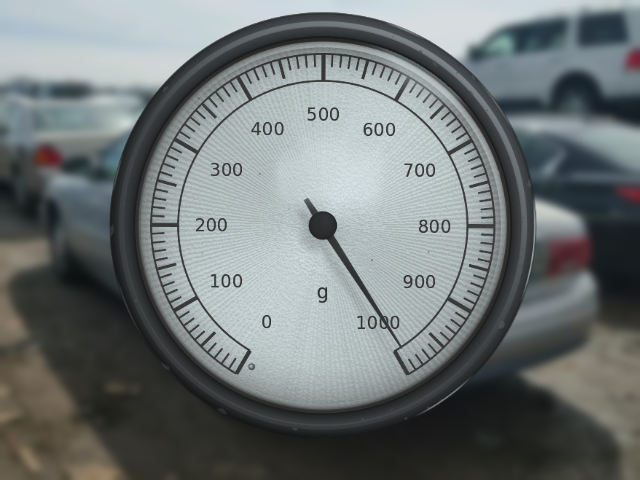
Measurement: 990g
